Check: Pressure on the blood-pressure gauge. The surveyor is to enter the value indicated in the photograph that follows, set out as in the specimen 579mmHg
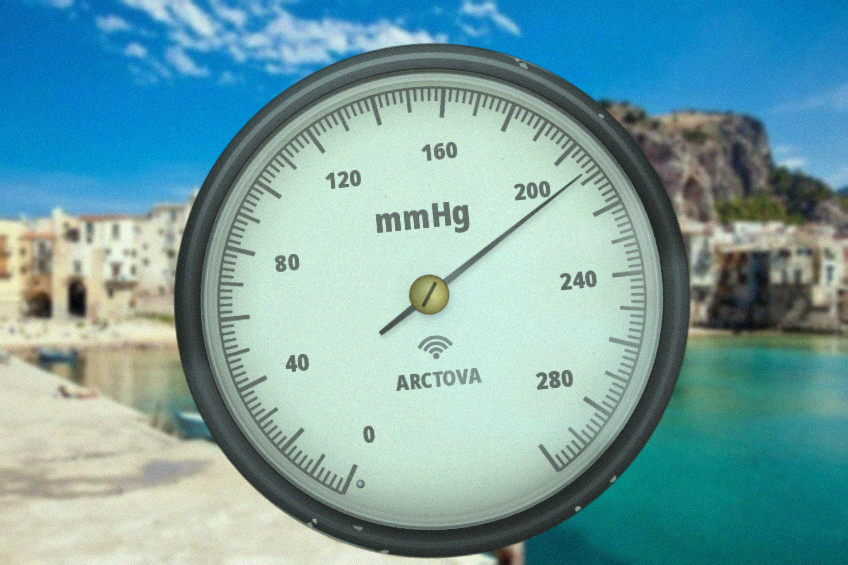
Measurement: 208mmHg
